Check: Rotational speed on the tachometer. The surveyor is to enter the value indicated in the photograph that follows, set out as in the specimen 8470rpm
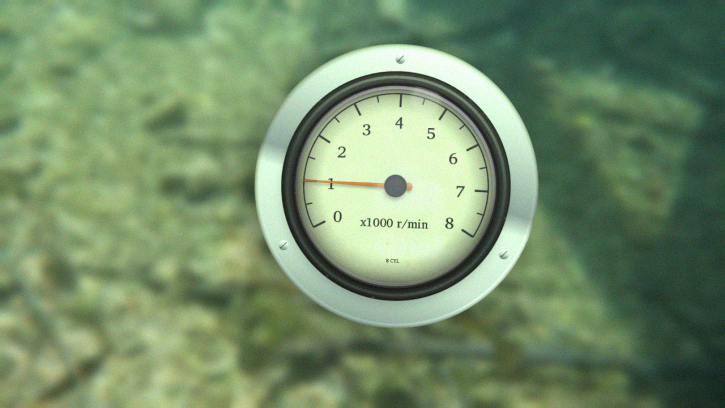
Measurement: 1000rpm
